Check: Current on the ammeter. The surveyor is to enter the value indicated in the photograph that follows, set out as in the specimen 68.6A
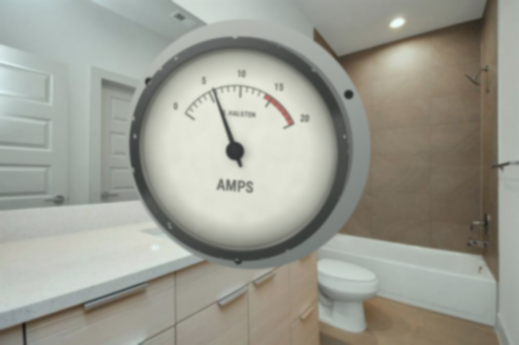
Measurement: 6A
